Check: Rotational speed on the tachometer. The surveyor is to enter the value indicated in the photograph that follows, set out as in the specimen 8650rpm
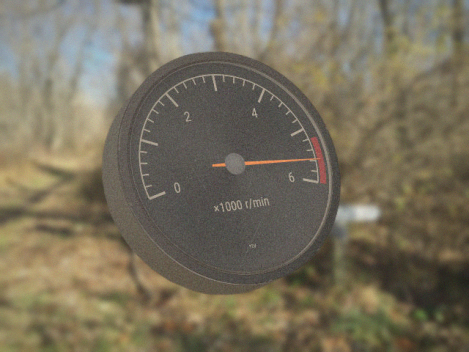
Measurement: 5600rpm
